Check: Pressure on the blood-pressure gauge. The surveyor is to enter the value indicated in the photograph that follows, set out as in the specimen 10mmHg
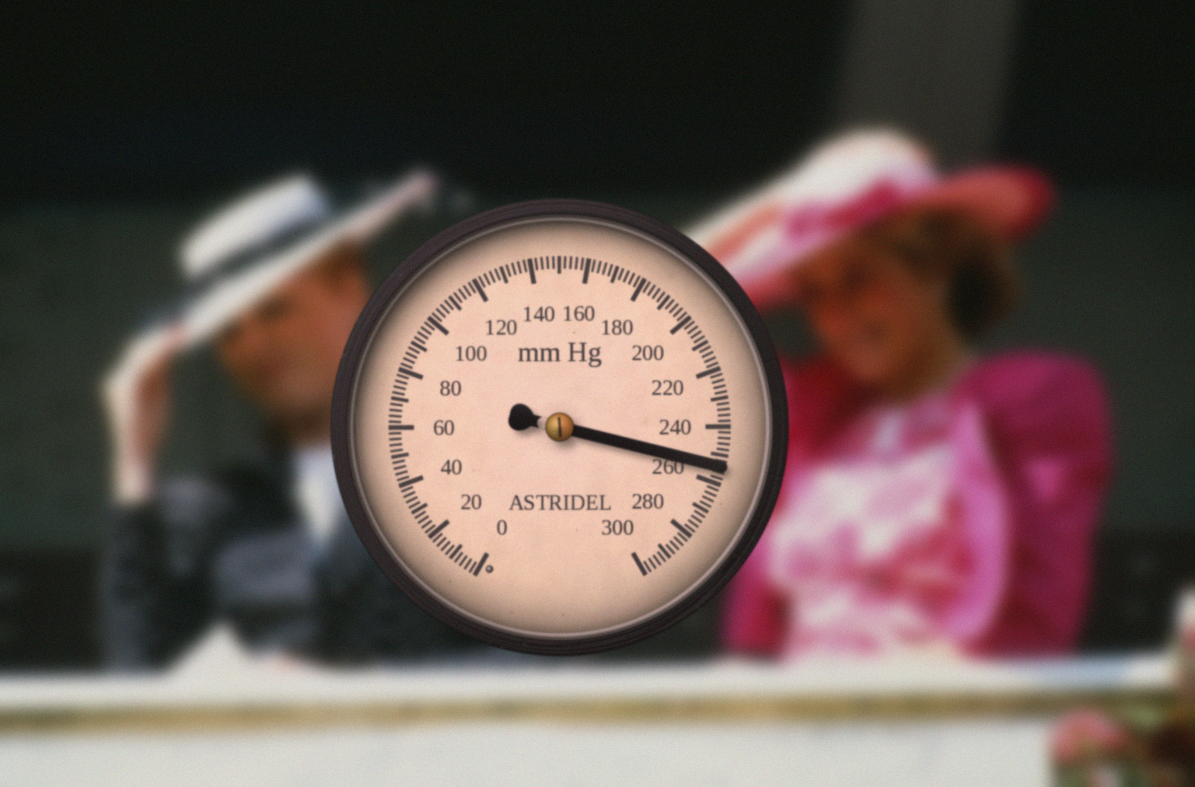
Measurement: 254mmHg
